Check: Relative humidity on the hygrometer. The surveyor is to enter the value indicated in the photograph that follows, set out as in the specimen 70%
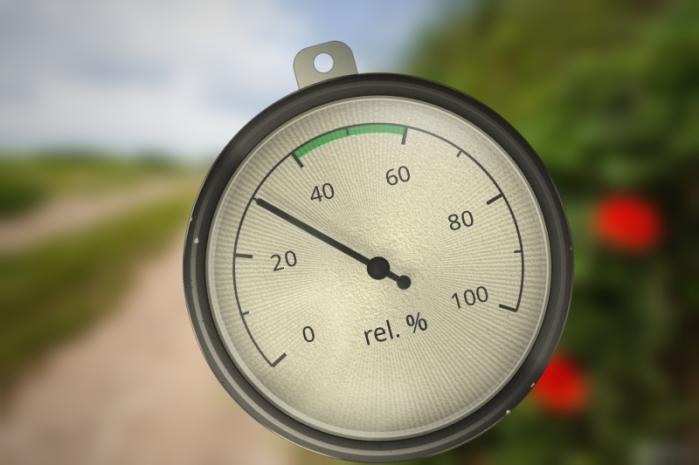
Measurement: 30%
